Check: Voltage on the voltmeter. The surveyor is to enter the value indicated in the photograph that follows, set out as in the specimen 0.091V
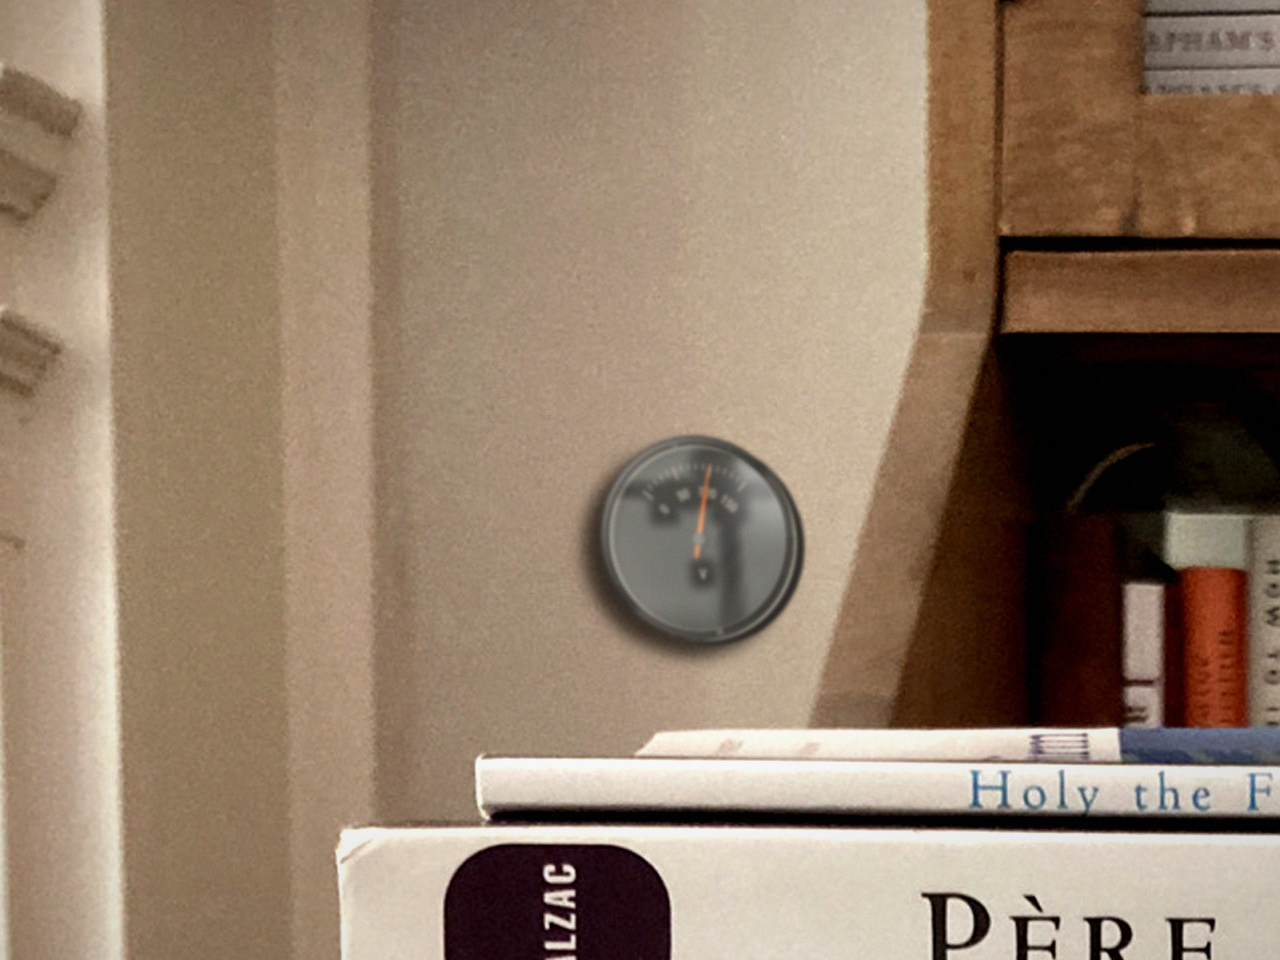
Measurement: 100V
